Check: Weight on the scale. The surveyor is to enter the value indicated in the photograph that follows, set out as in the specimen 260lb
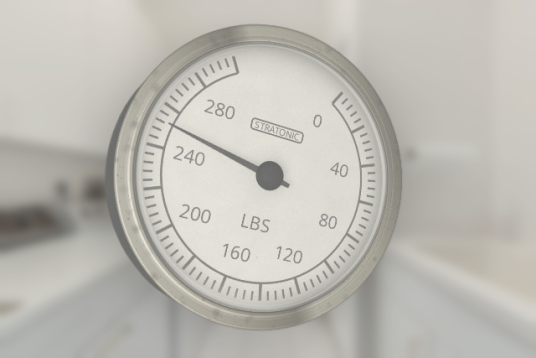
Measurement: 252lb
